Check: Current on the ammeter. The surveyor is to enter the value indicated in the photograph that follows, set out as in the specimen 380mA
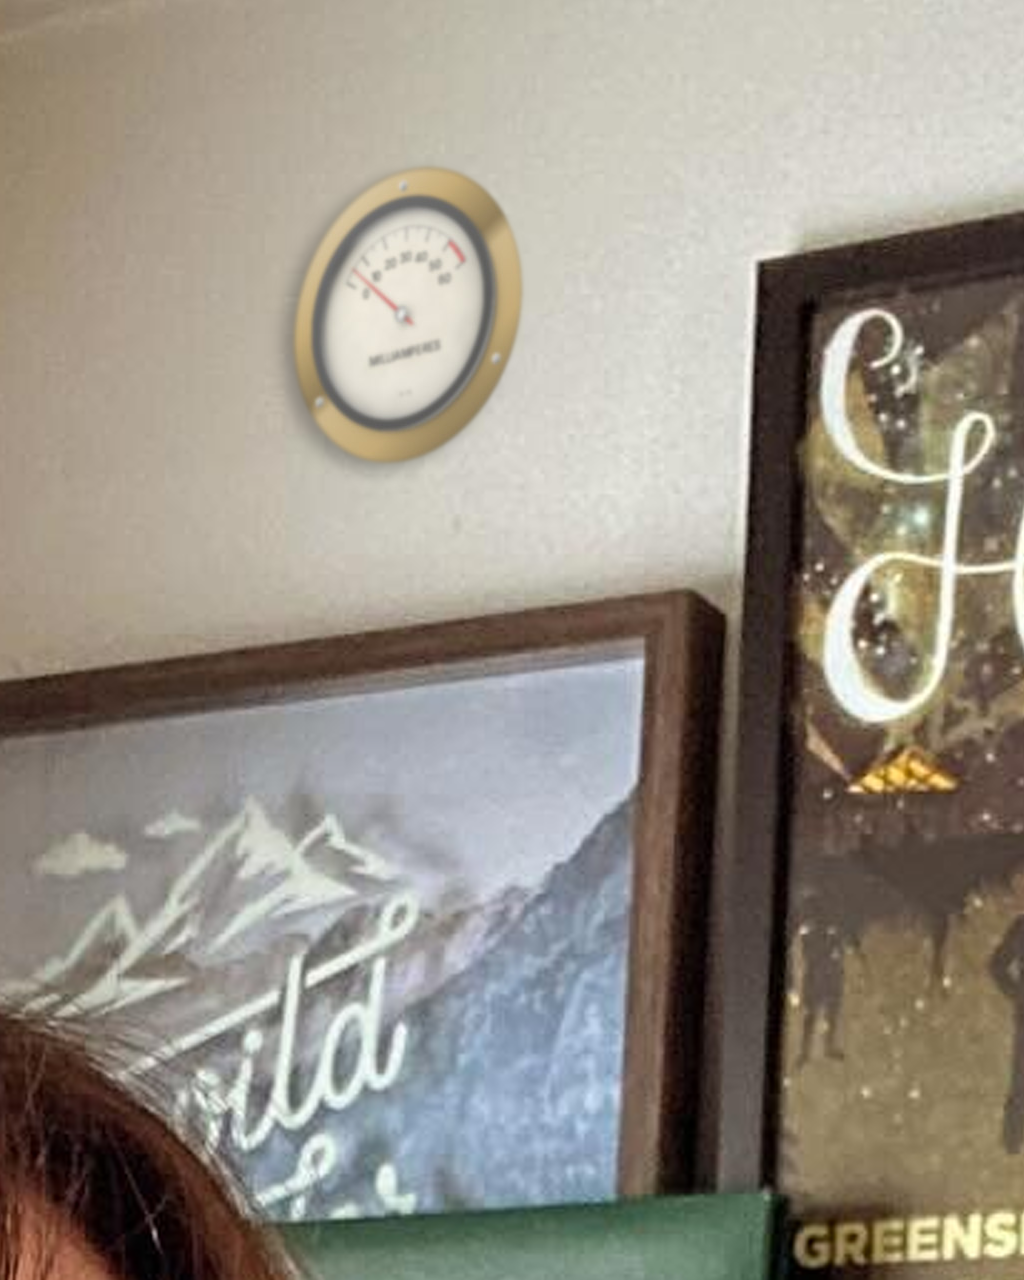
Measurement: 5mA
